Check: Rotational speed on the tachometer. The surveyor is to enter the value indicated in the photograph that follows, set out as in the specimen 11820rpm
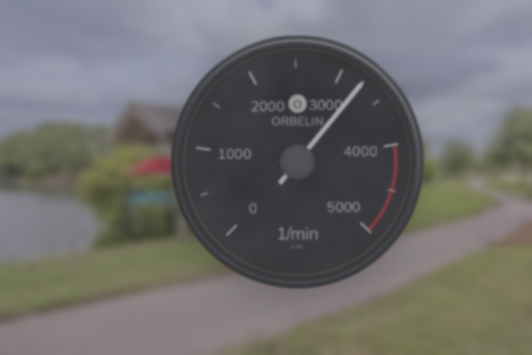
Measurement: 3250rpm
